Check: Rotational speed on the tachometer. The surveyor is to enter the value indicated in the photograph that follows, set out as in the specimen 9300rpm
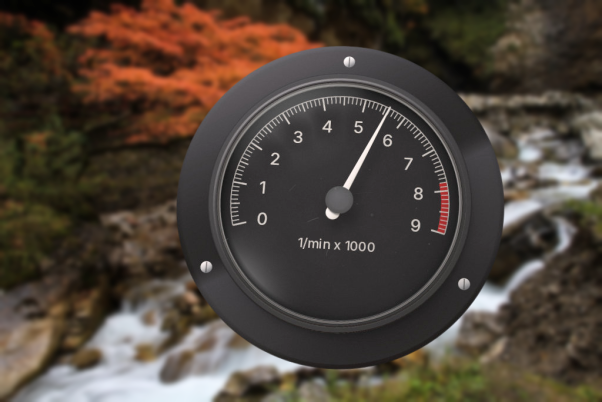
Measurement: 5600rpm
